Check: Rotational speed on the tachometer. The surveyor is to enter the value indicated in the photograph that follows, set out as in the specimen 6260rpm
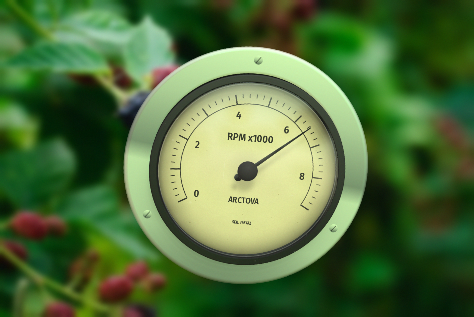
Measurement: 6400rpm
